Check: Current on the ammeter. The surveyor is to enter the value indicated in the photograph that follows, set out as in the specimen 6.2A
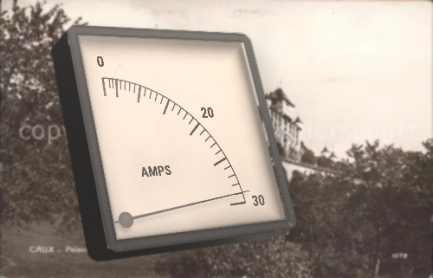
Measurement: 29A
